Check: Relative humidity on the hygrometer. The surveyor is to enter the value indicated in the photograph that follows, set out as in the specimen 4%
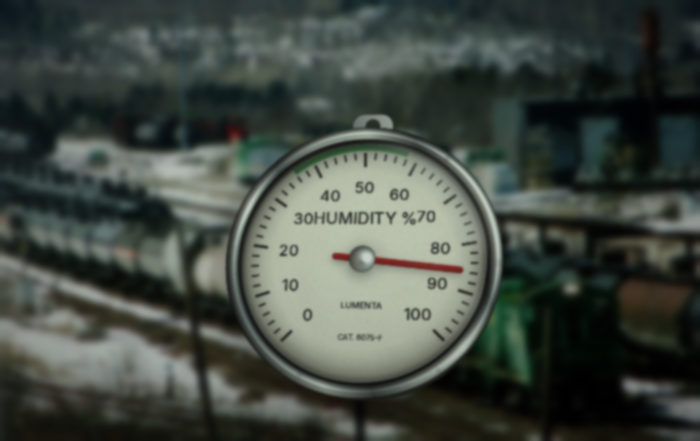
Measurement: 86%
